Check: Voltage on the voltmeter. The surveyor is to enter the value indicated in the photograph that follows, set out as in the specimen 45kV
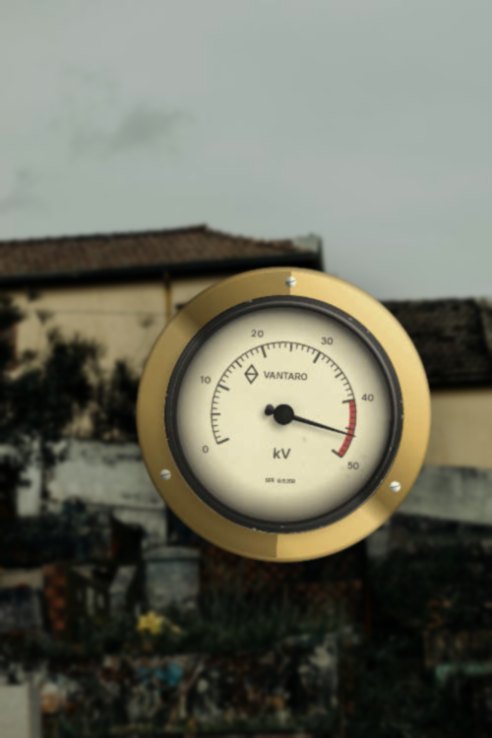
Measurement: 46kV
